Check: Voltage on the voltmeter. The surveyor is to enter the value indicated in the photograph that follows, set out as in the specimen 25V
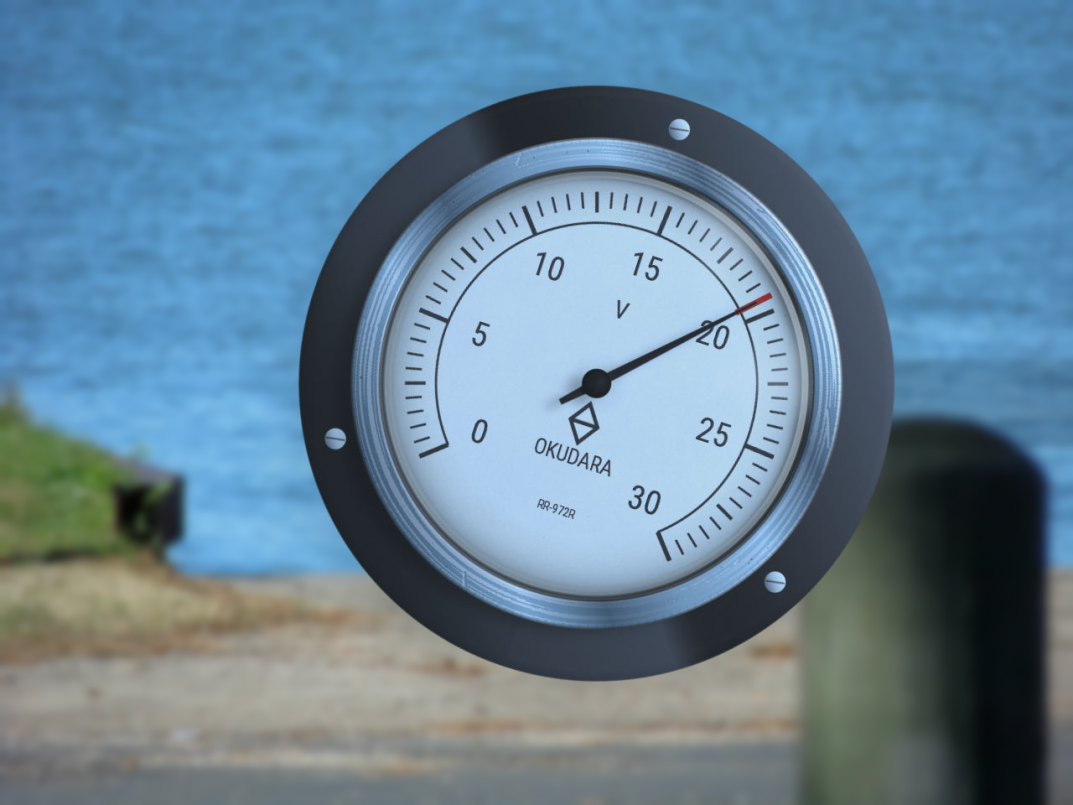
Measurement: 19.5V
